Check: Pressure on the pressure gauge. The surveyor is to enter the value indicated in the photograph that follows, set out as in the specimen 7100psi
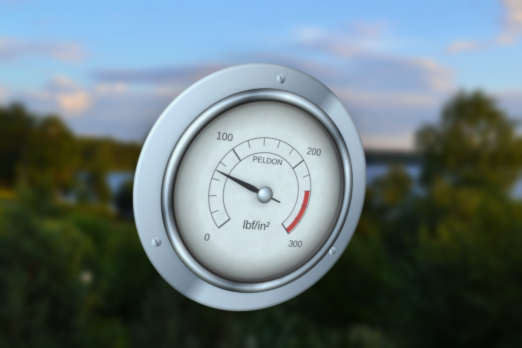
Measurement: 70psi
